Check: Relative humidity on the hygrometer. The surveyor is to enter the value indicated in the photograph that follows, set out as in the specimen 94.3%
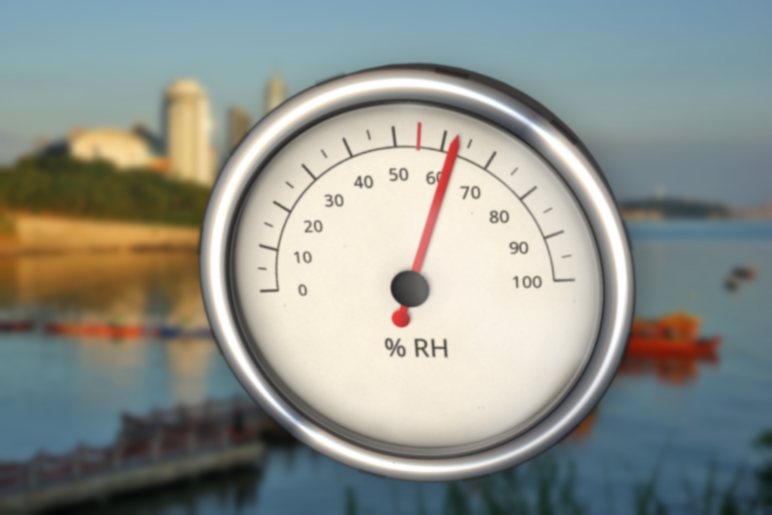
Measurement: 62.5%
